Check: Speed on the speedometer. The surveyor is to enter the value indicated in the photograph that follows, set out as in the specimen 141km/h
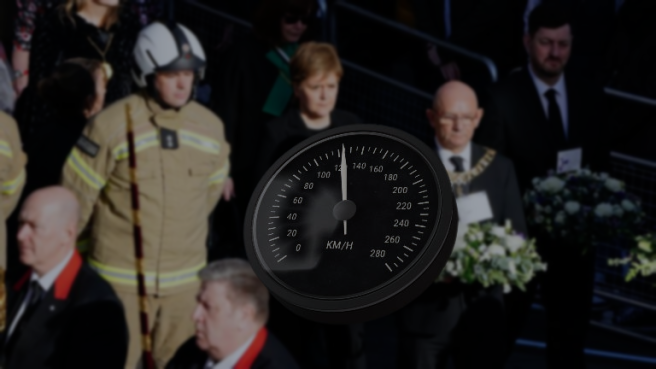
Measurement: 125km/h
